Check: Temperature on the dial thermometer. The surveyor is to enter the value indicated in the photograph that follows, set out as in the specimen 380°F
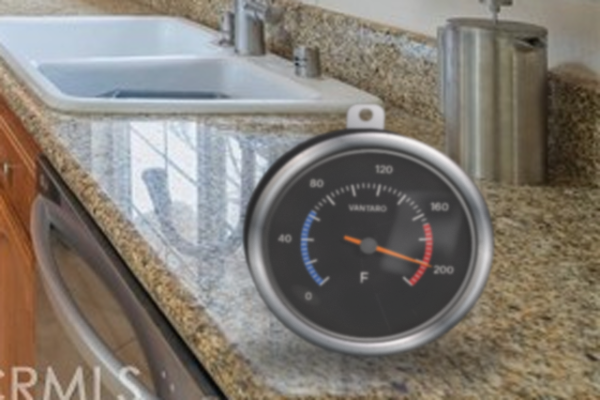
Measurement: 200°F
